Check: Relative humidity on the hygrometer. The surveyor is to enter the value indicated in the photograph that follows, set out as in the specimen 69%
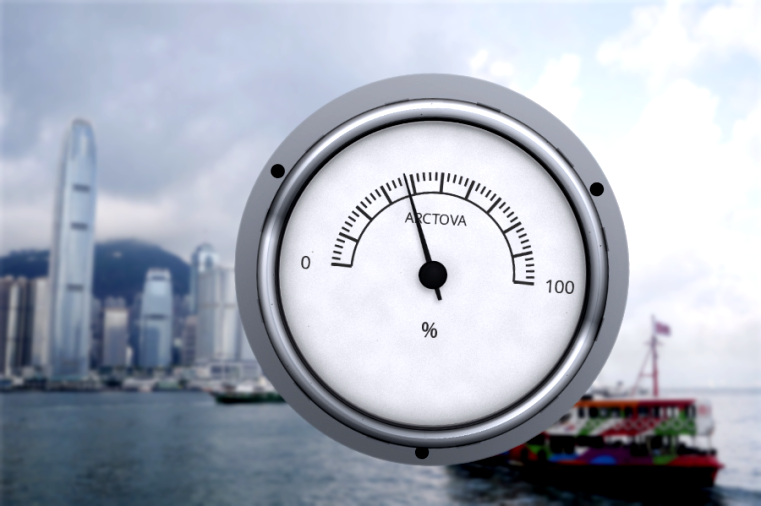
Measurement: 38%
